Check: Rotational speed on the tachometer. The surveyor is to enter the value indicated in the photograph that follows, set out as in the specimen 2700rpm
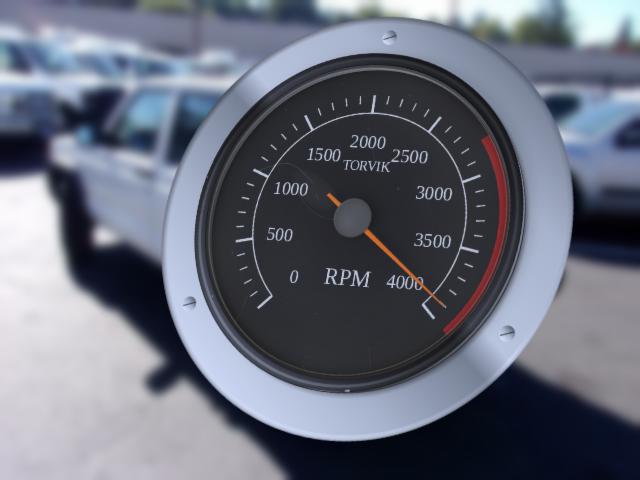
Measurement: 3900rpm
